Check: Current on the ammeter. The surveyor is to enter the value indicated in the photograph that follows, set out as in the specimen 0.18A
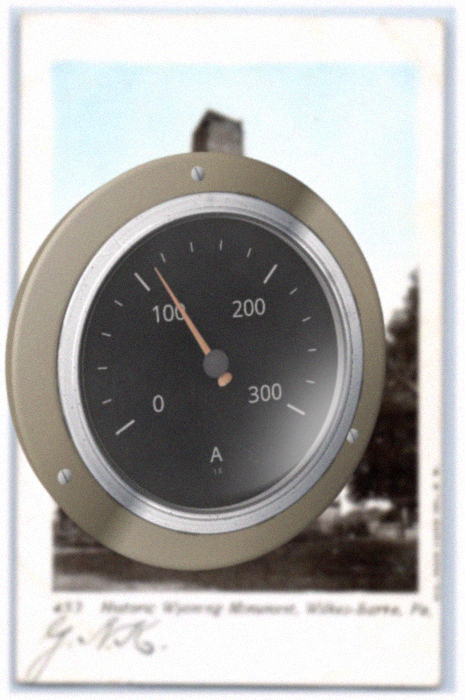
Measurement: 110A
